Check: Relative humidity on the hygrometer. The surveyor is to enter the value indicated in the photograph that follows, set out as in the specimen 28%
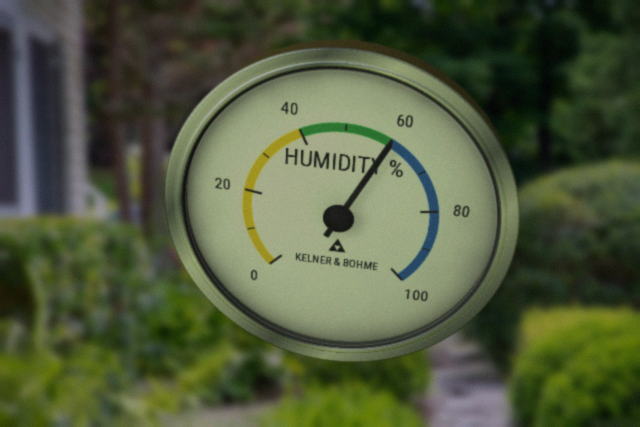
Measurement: 60%
